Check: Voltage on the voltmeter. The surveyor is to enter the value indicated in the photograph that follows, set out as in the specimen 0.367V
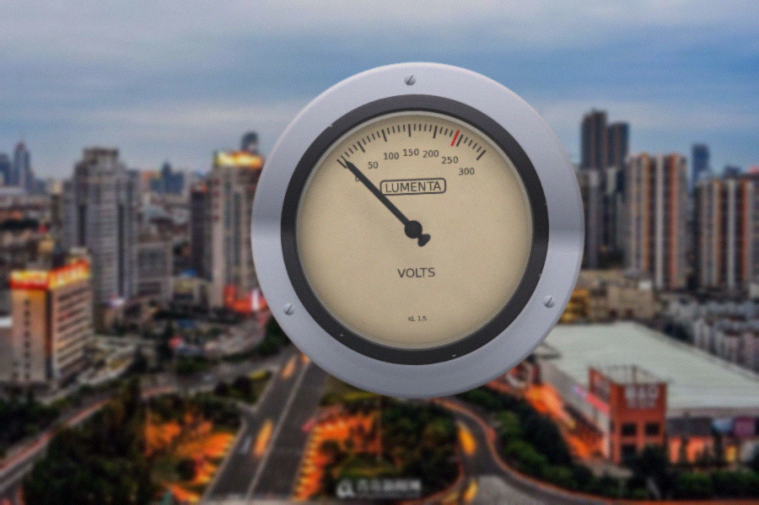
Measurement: 10V
